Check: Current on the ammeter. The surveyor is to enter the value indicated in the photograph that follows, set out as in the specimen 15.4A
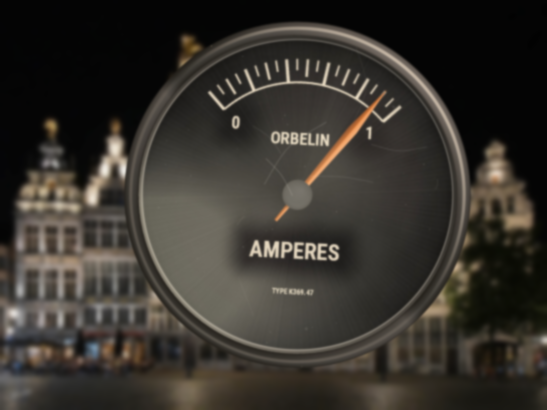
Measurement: 0.9A
